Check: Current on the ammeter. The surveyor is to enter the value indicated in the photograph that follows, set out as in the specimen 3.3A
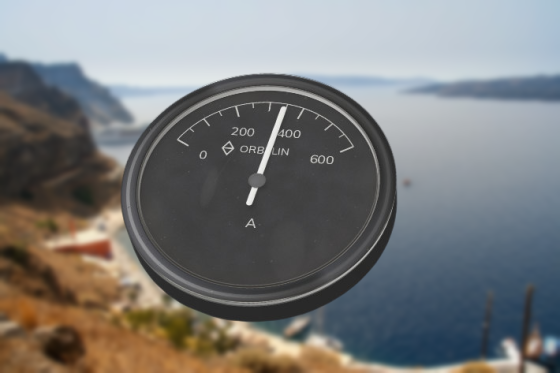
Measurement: 350A
